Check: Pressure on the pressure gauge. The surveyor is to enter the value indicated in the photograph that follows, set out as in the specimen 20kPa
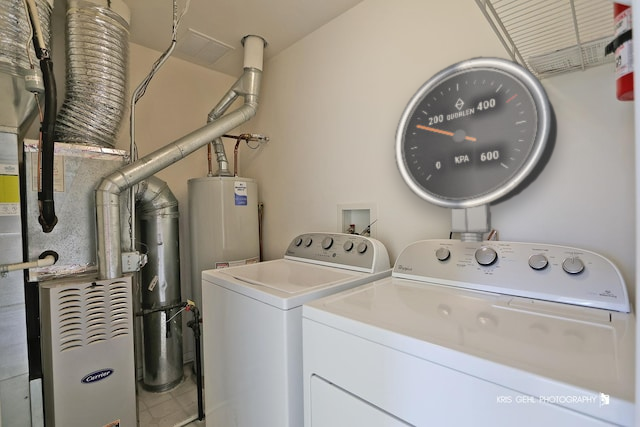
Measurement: 160kPa
